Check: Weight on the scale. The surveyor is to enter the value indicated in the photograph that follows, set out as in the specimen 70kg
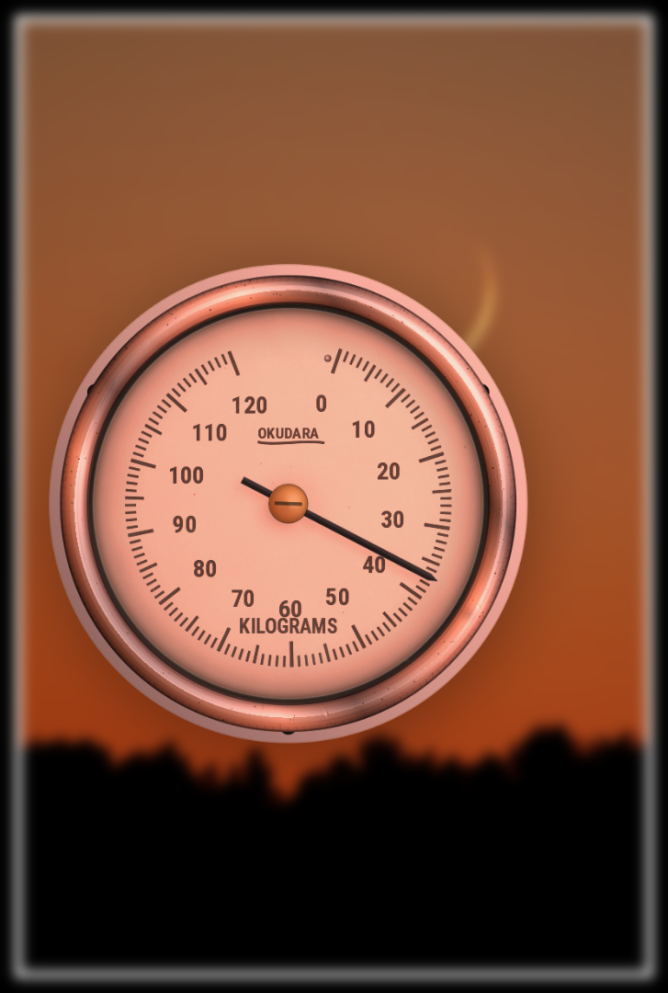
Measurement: 37kg
